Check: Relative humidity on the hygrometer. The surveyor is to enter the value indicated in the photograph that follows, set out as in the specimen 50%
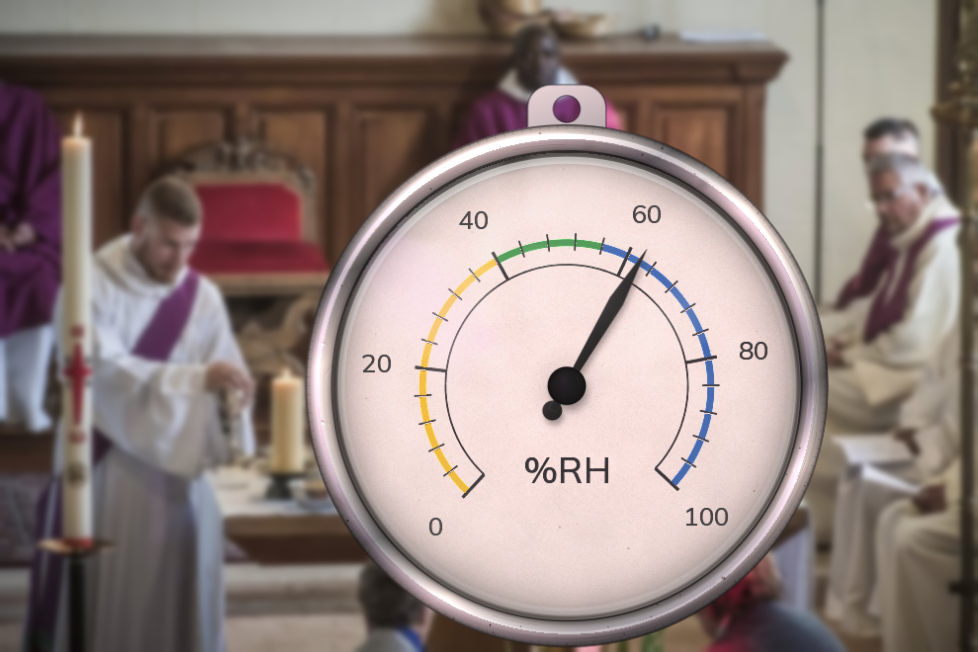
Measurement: 62%
